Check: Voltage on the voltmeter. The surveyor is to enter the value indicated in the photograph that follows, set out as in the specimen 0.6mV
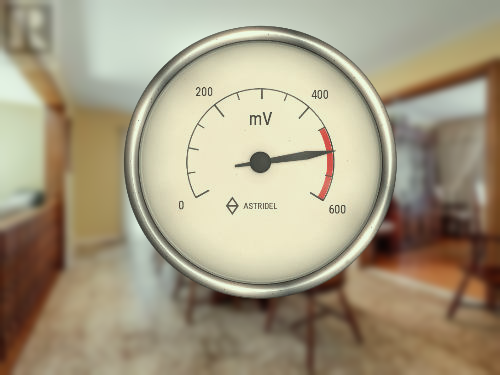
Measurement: 500mV
